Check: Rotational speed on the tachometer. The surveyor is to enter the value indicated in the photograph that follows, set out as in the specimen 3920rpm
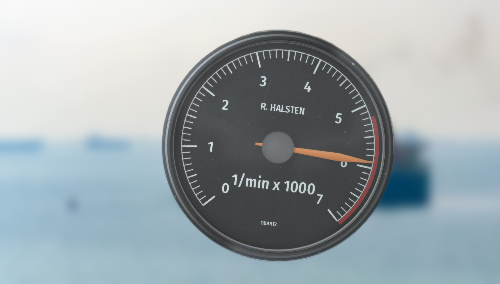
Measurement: 5900rpm
